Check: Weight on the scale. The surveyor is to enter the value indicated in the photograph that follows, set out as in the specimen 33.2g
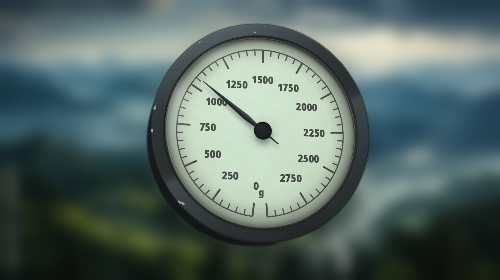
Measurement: 1050g
